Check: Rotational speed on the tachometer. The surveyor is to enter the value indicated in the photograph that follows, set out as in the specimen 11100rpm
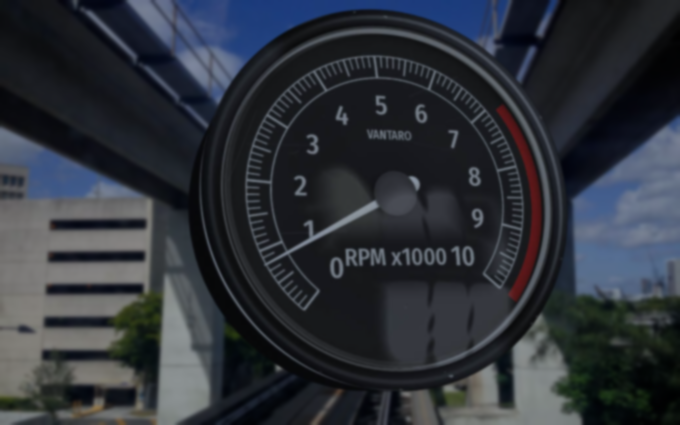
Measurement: 800rpm
